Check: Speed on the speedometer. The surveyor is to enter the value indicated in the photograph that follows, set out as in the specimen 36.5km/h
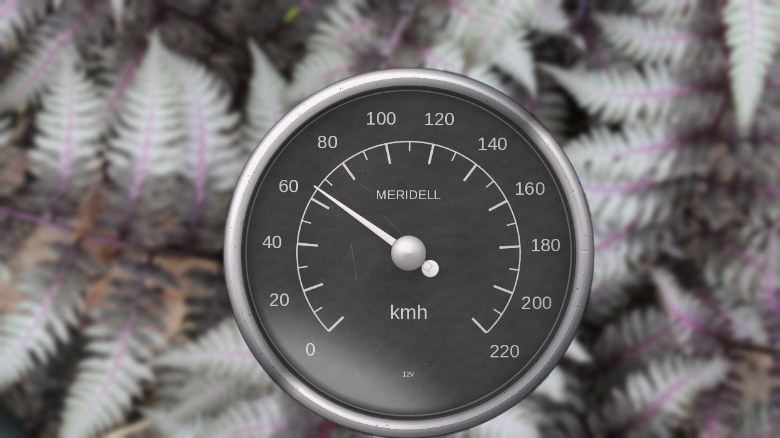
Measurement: 65km/h
